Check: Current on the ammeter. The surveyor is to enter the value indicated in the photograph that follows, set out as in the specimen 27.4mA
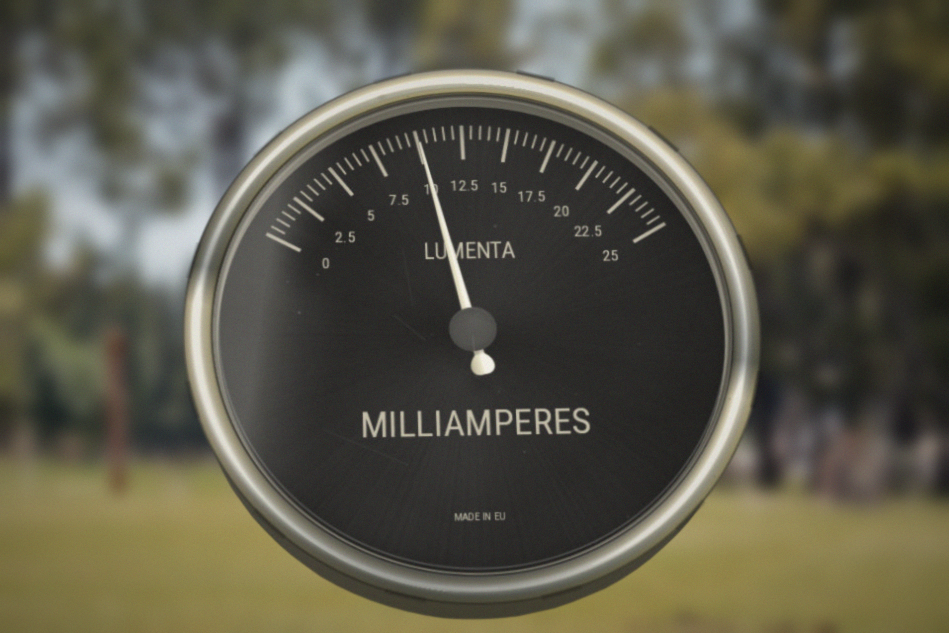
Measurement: 10mA
